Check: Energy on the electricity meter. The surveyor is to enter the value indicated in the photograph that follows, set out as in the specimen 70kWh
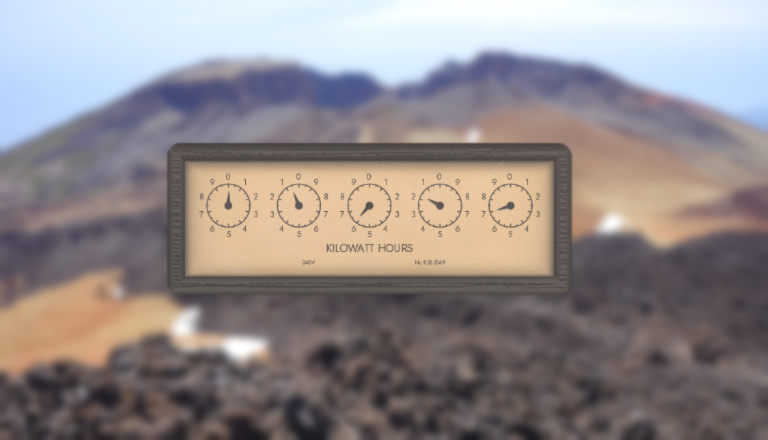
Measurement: 617kWh
